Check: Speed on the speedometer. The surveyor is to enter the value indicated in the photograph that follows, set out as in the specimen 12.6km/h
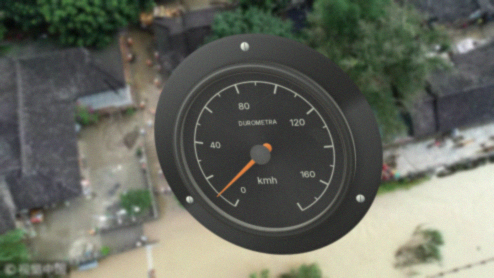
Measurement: 10km/h
